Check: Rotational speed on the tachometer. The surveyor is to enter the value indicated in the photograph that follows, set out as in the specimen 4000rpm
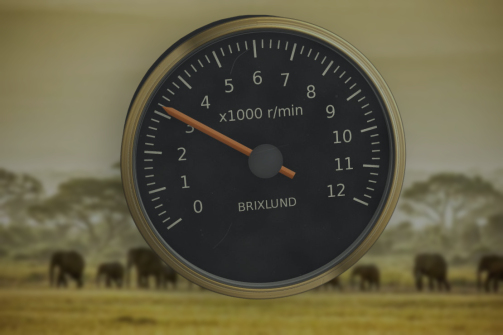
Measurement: 3200rpm
